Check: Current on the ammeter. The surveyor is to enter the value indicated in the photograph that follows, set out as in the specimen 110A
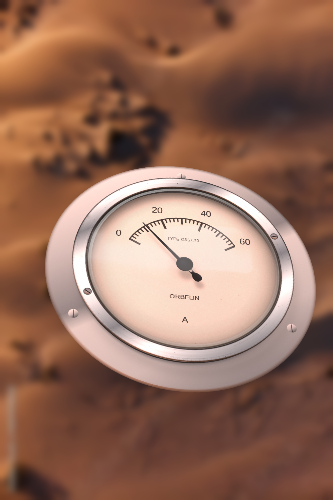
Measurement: 10A
